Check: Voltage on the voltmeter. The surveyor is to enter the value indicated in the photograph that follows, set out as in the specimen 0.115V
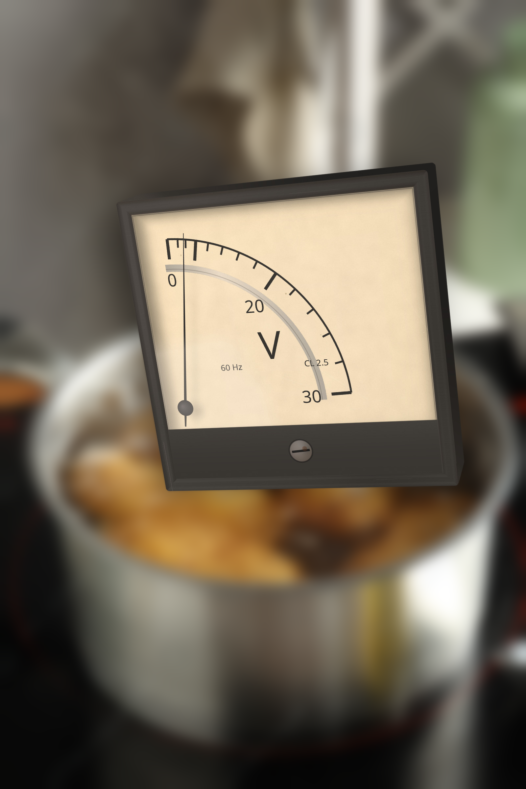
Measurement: 8V
